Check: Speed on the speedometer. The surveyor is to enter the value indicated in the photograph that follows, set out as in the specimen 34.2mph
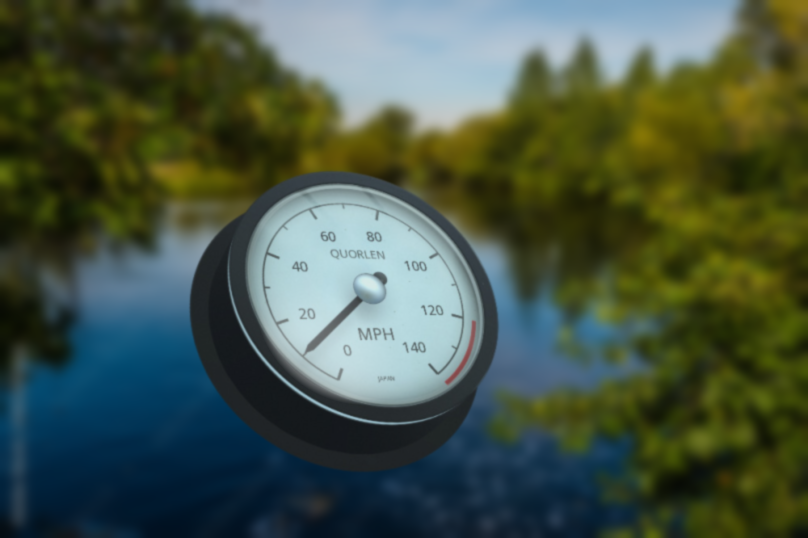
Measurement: 10mph
